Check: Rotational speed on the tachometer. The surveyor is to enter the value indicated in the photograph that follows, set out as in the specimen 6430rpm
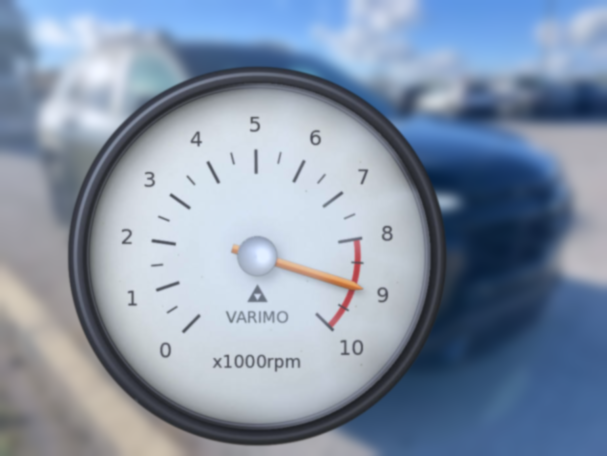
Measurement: 9000rpm
